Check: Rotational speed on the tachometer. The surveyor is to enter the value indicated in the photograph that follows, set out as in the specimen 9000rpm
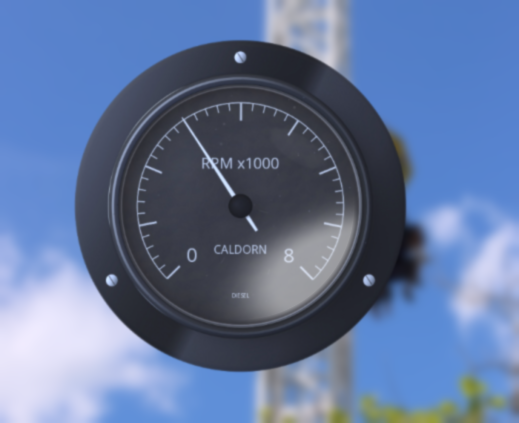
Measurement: 3000rpm
